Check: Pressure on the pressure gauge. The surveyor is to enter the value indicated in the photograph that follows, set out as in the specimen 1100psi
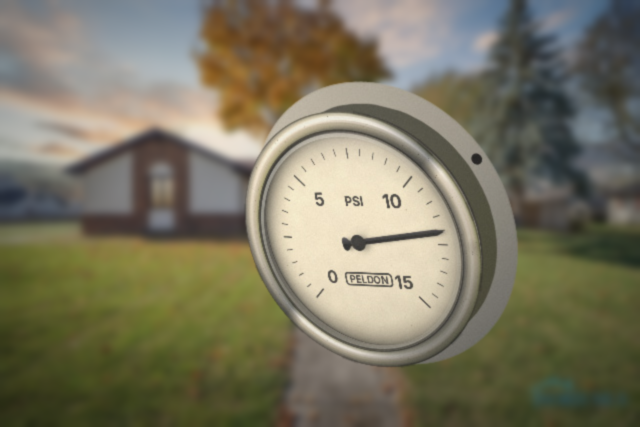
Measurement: 12psi
